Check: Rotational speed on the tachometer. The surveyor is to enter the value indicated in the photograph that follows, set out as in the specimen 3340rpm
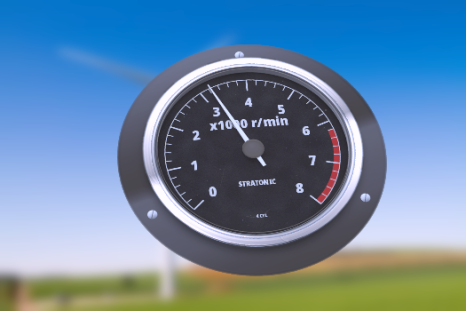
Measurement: 3200rpm
